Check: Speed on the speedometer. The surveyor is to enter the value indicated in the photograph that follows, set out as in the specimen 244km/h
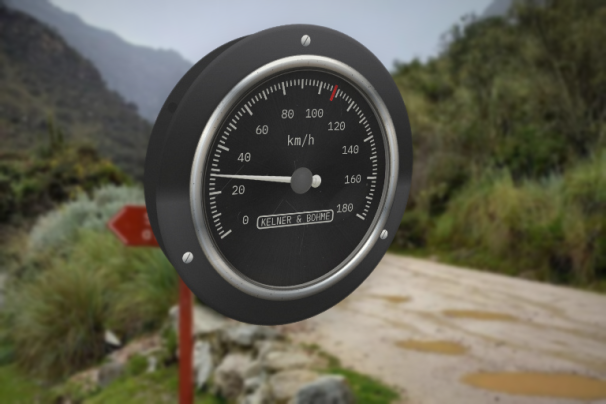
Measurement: 28km/h
